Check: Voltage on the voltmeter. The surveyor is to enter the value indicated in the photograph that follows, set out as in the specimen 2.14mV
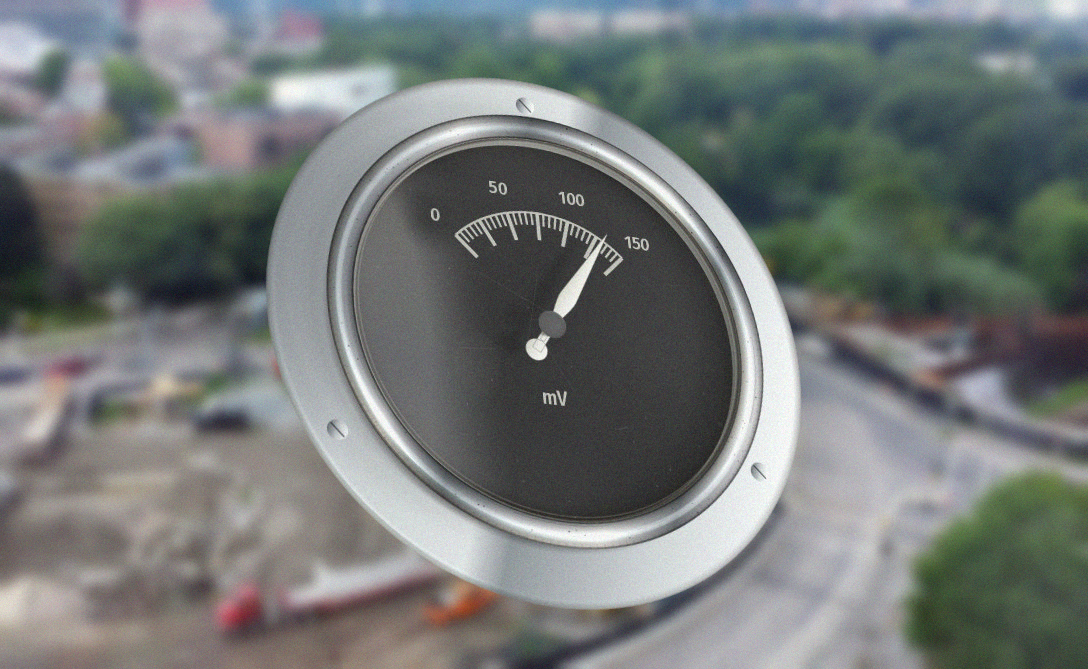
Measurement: 130mV
